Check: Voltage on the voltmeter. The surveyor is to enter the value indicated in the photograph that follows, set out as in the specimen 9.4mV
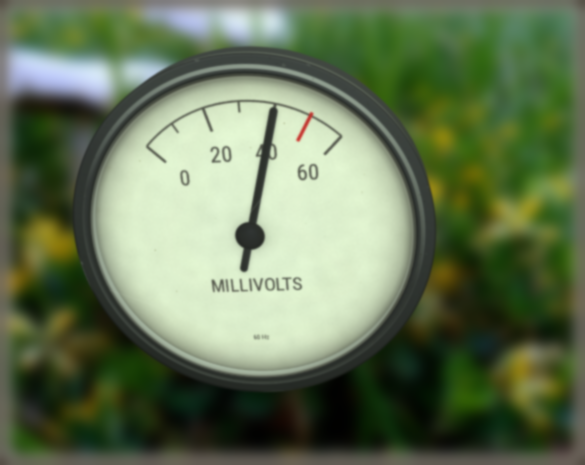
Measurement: 40mV
